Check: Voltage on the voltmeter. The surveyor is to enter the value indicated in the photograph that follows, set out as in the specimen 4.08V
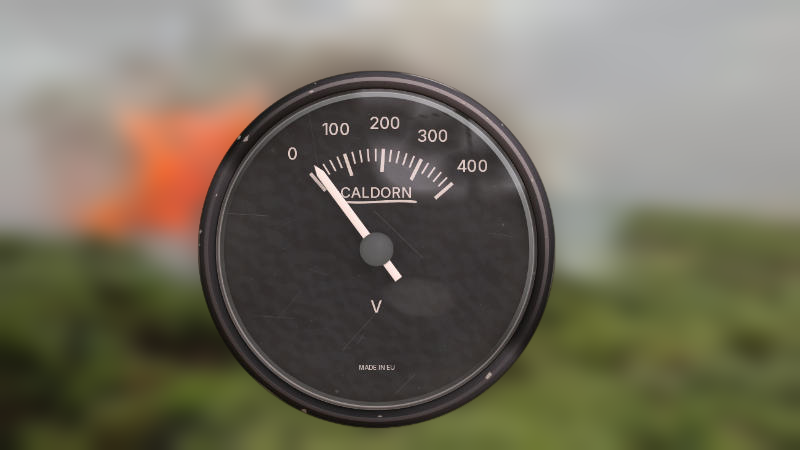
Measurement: 20V
